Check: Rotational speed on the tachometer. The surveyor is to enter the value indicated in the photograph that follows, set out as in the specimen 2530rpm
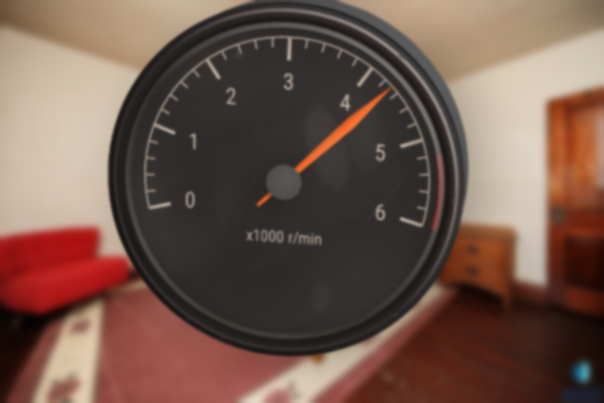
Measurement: 4300rpm
